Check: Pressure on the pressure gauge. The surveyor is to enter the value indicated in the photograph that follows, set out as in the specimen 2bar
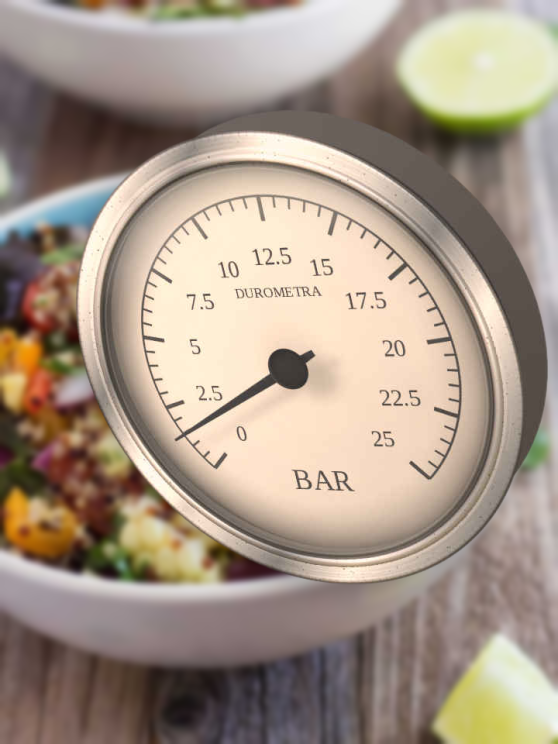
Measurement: 1.5bar
